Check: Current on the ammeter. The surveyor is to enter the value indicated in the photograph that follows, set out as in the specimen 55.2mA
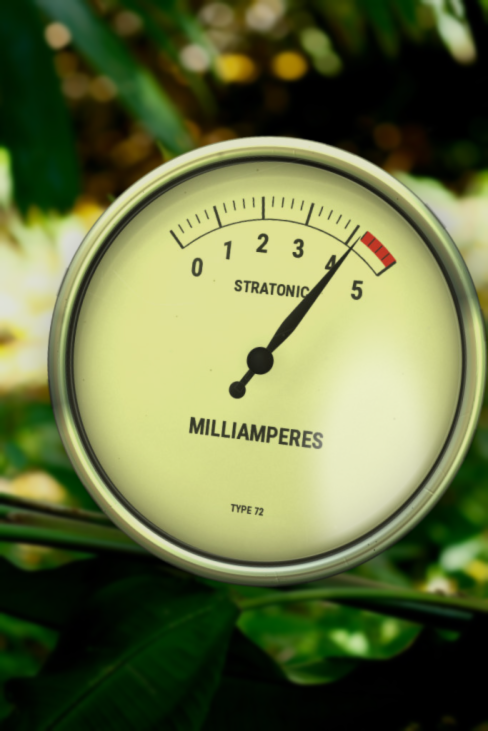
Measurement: 4.2mA
